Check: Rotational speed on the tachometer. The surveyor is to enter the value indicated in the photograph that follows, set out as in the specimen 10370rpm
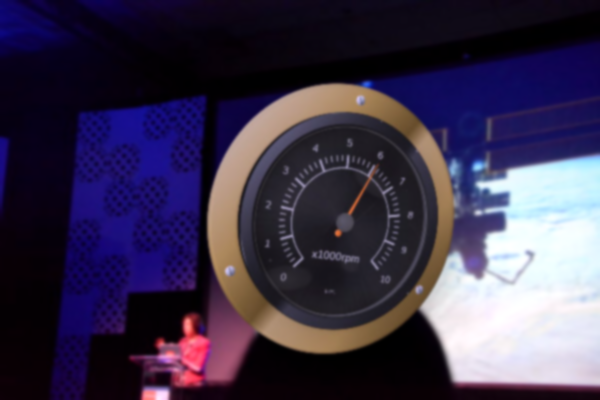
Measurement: 6000rpm
